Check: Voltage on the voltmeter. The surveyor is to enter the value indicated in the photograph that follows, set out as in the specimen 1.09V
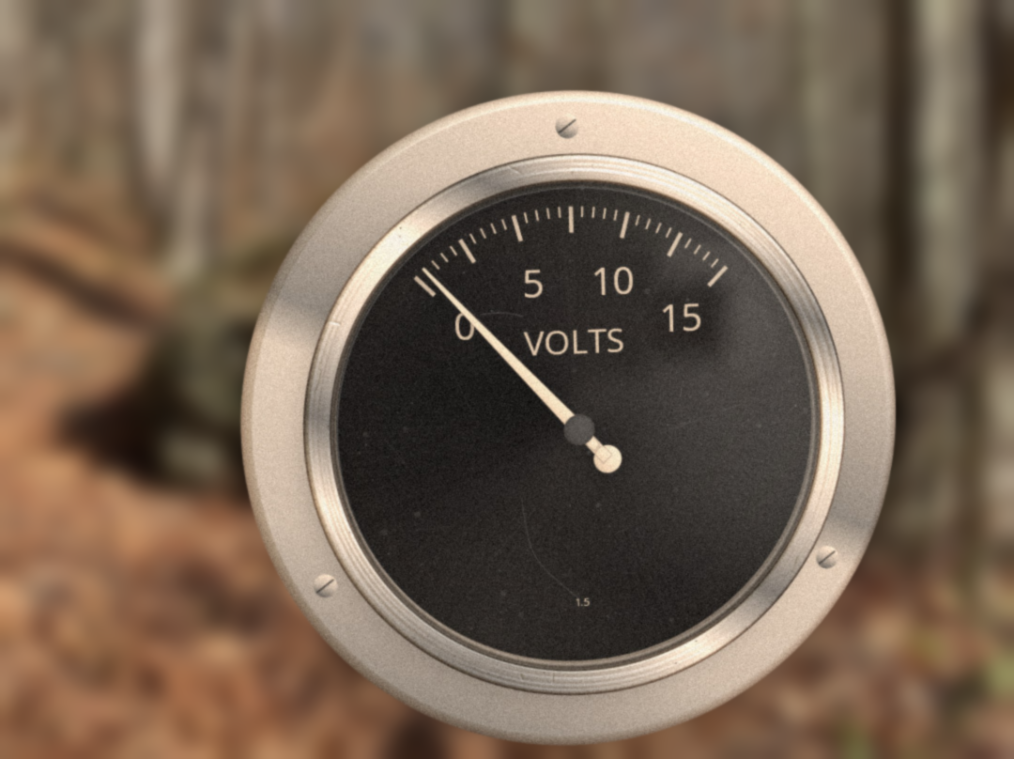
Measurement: 0.5V
